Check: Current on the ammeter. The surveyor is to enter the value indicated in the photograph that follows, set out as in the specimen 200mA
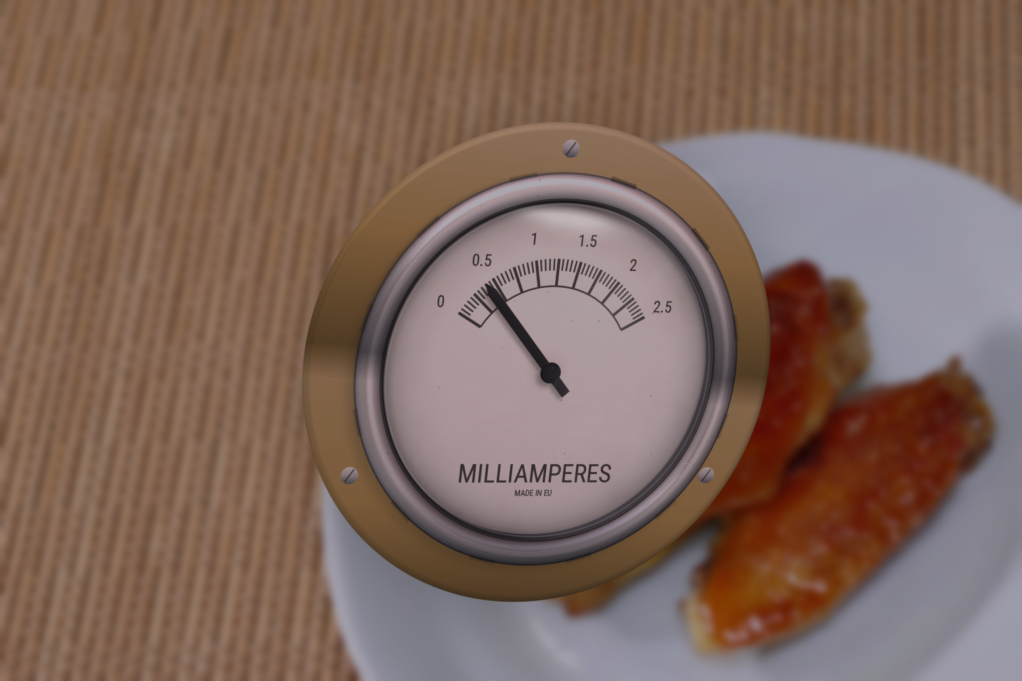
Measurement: 0.4mA
